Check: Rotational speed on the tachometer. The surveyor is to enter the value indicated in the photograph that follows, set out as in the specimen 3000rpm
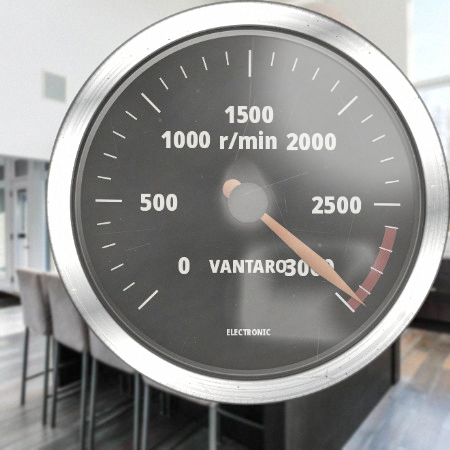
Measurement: 2950rpm
